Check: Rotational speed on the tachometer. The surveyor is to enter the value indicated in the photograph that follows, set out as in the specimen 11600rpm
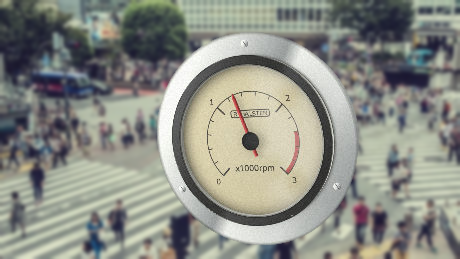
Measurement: 1300rpm
